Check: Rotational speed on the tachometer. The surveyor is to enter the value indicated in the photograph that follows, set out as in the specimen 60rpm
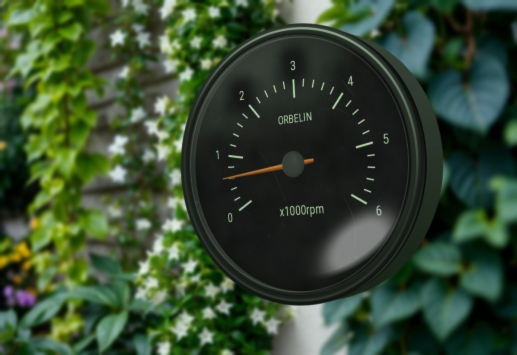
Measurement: 600rpm
